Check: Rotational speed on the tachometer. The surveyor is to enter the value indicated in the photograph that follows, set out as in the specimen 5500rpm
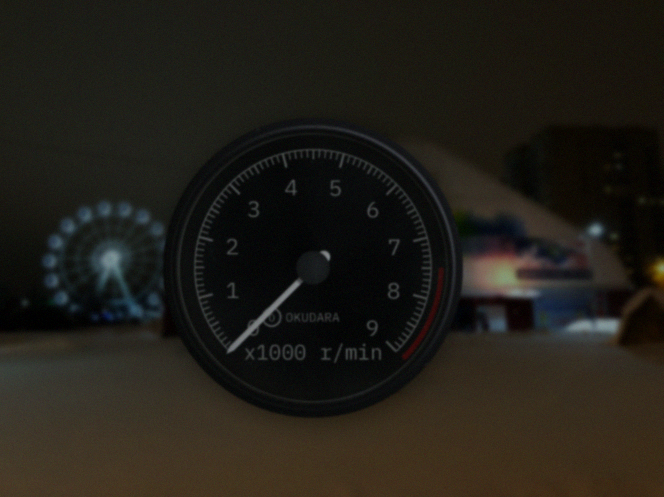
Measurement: 0rpm
